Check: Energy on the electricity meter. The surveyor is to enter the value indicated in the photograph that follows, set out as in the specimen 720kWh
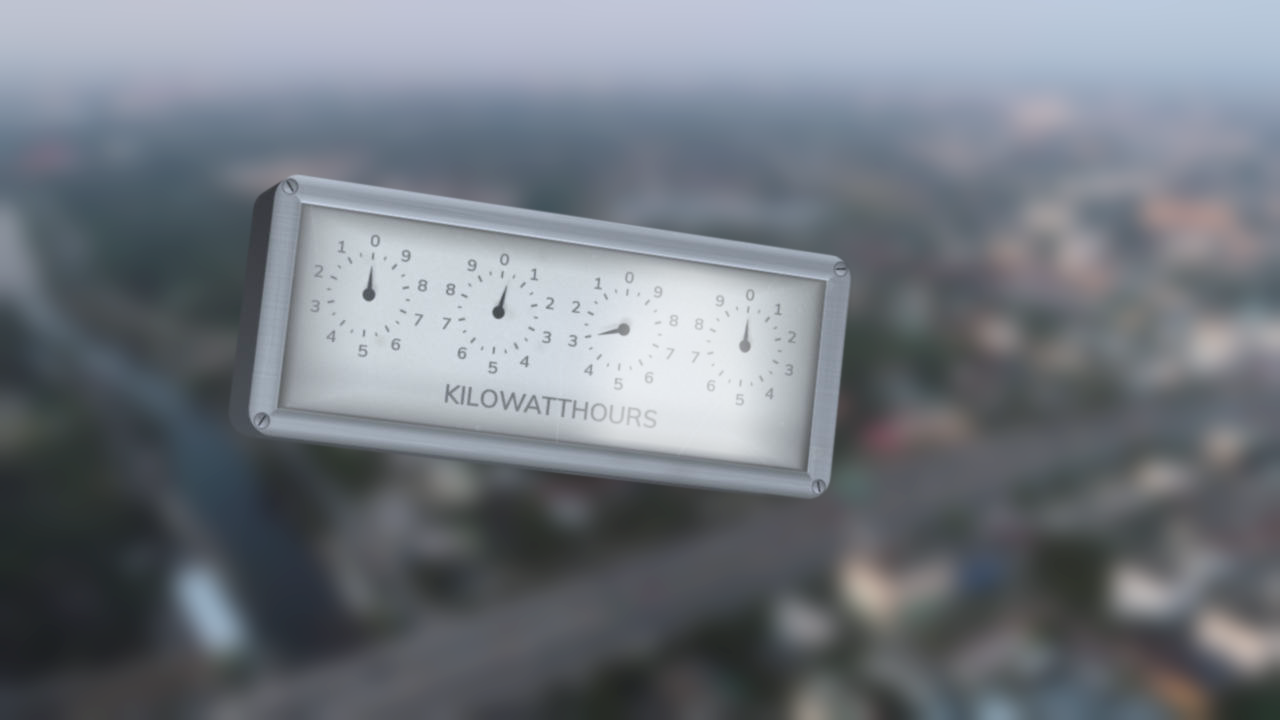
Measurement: 30kWh
